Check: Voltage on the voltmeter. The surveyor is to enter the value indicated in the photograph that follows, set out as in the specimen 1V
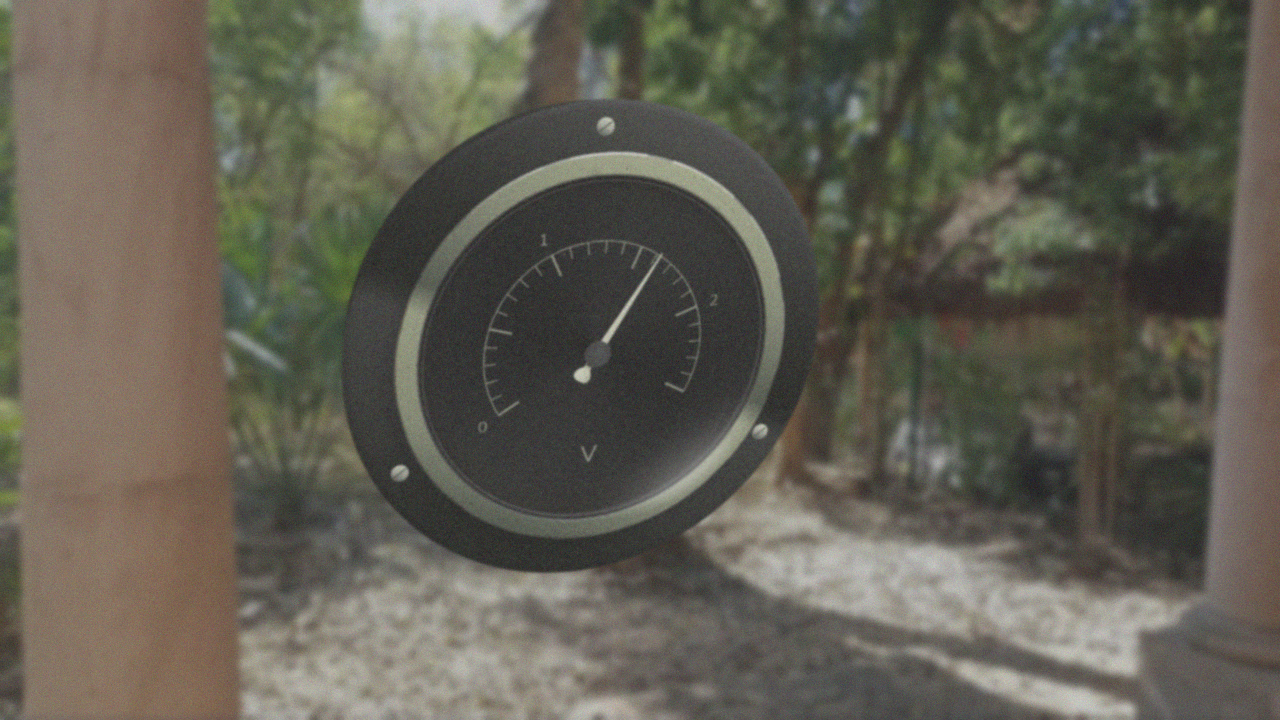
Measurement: 1.6V
